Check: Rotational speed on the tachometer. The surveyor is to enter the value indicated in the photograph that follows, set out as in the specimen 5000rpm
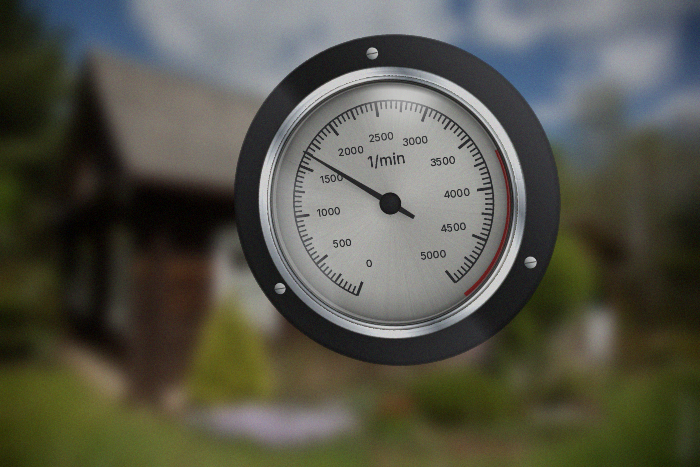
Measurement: 1650rpm
